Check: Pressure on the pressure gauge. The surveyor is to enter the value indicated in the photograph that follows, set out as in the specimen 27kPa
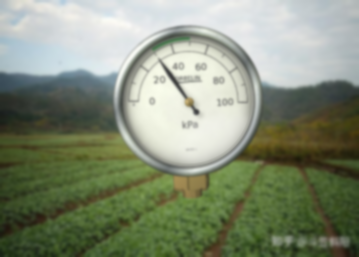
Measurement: 30kPa
